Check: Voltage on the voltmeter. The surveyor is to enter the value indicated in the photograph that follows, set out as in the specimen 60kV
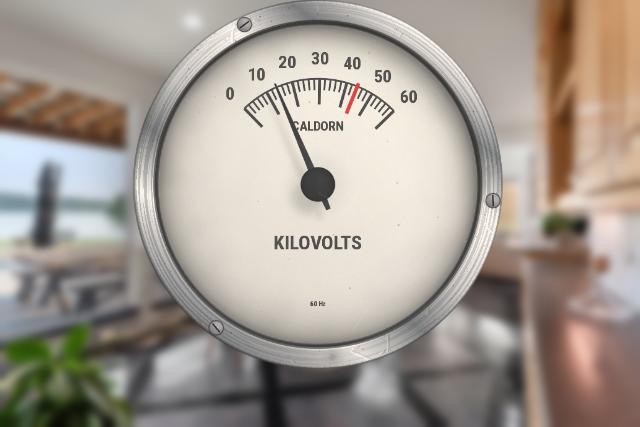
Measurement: 14kV
